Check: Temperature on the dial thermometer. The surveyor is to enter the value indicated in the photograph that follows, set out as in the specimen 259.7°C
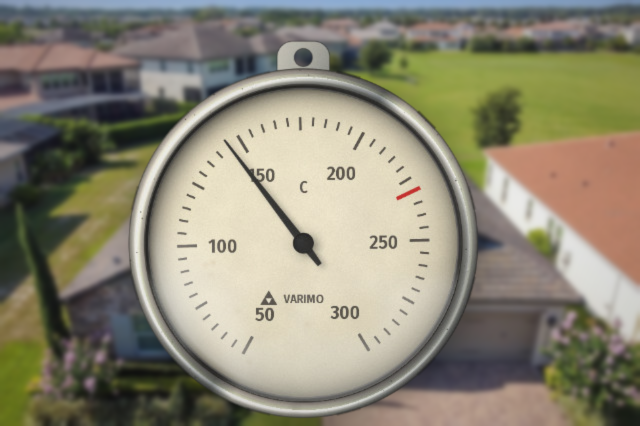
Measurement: 145°C
